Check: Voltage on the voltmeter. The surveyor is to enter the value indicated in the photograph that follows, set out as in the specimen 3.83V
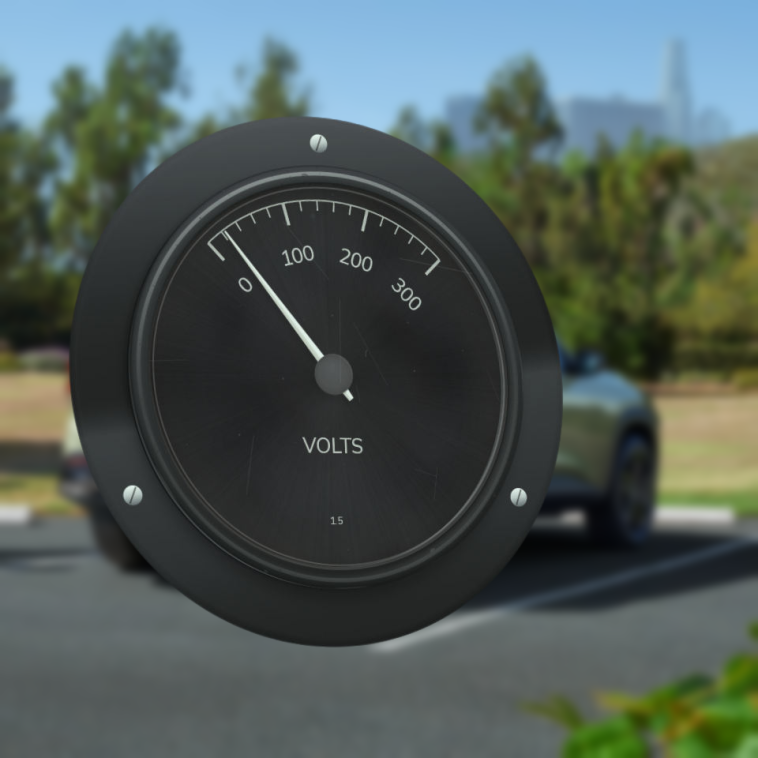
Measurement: 20V
